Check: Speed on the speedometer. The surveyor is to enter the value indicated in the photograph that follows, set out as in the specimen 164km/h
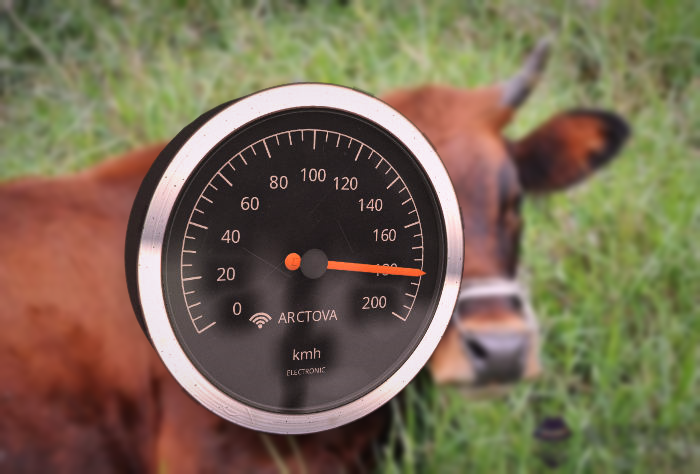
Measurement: 180km/h
